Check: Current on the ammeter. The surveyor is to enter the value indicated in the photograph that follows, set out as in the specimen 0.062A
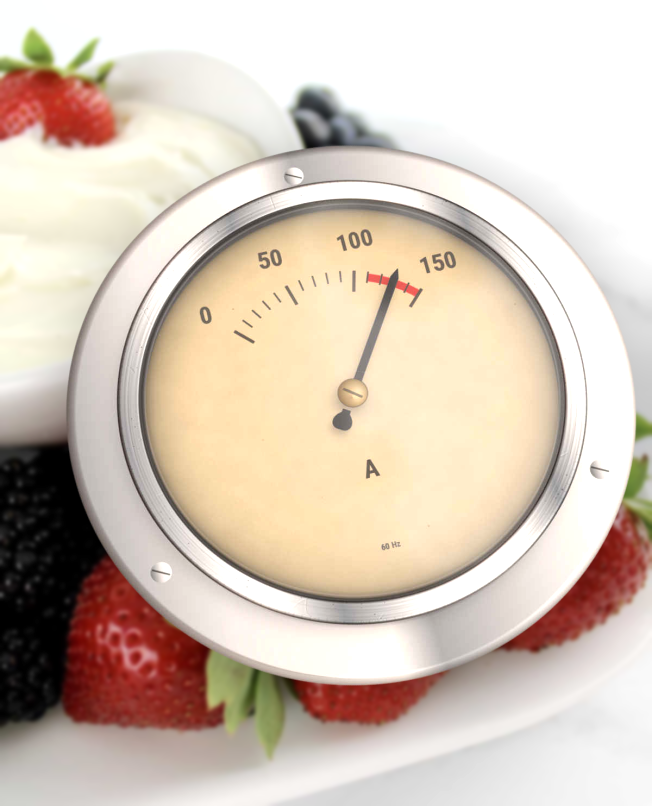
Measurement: 130A
